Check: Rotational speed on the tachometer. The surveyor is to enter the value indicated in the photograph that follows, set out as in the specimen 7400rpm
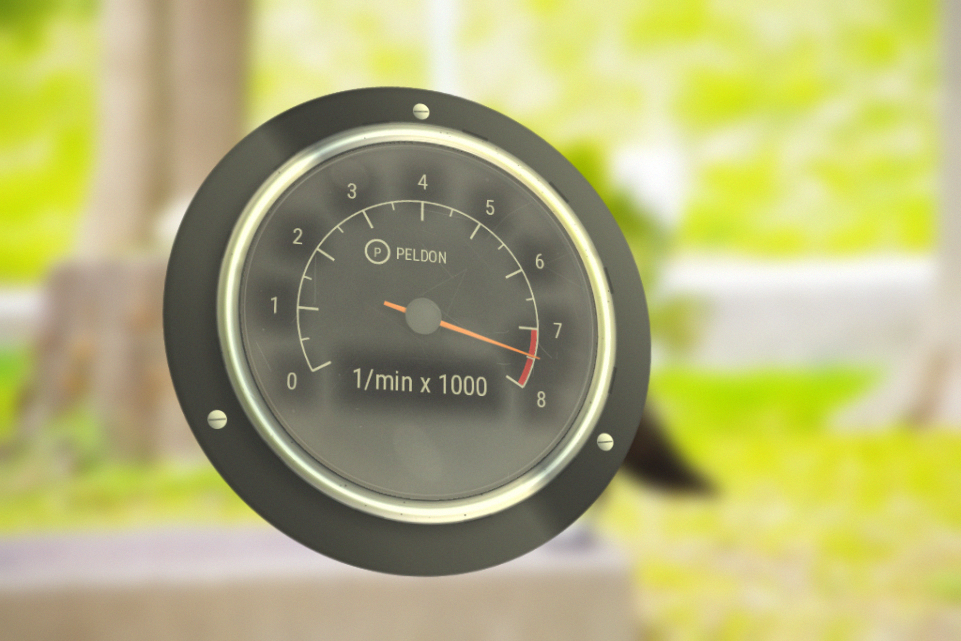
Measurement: 7500rpm
